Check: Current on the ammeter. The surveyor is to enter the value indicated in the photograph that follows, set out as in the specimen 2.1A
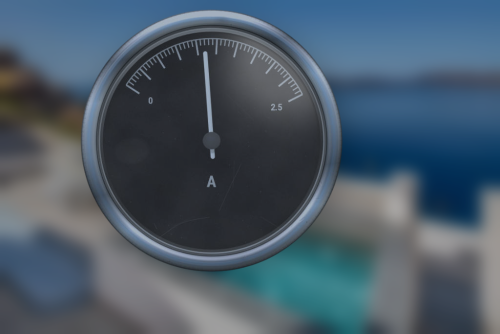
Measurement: 1.1A
